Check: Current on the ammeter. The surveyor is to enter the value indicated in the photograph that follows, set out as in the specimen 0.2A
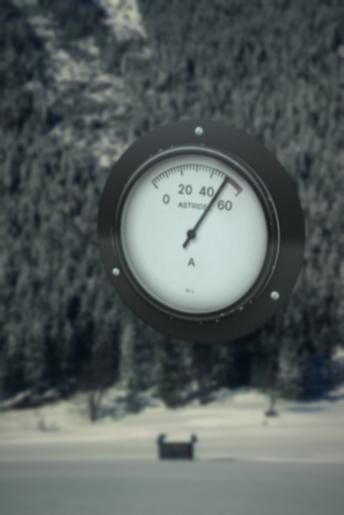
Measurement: 50A
